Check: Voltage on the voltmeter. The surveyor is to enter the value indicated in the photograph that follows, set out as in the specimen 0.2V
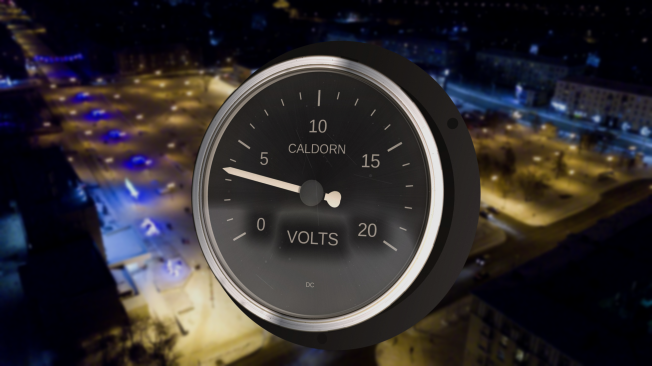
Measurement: 3.5V
